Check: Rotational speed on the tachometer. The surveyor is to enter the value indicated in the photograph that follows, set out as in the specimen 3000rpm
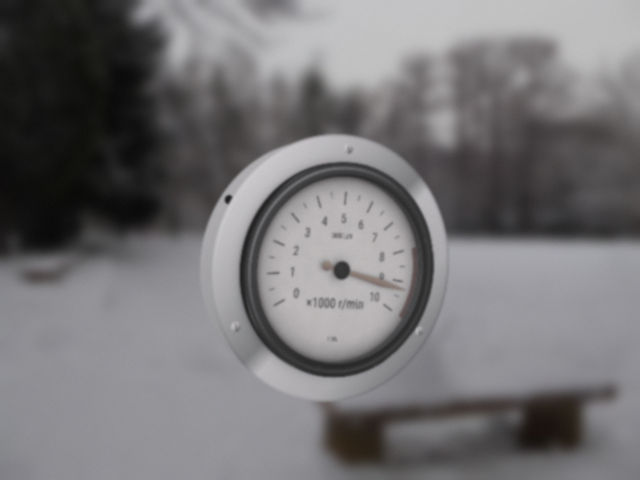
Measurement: 9250rpm
